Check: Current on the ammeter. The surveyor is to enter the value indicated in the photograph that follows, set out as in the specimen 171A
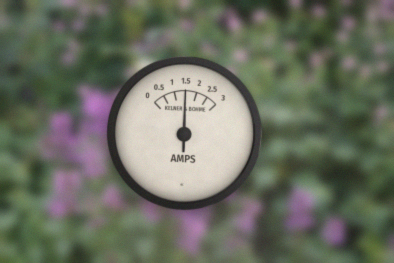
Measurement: 1.5A
